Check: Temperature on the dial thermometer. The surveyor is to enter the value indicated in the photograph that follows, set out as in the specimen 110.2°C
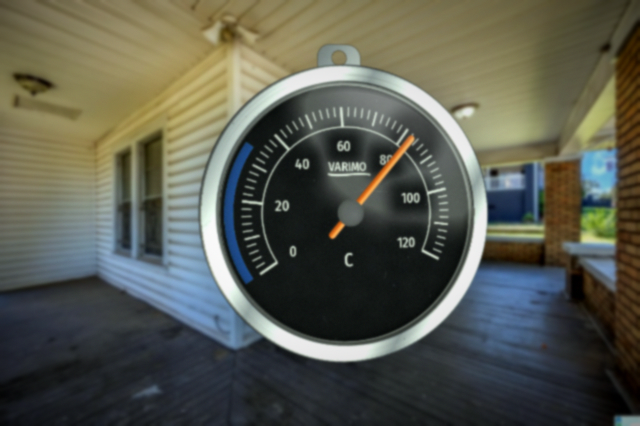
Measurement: 82°C
